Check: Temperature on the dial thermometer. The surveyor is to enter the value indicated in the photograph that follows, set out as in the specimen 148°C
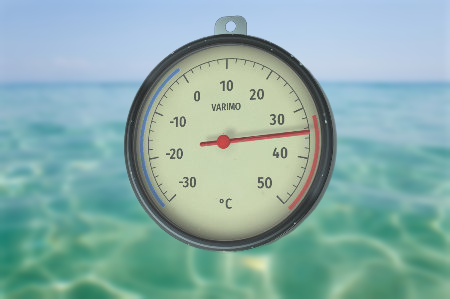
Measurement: 35°C
